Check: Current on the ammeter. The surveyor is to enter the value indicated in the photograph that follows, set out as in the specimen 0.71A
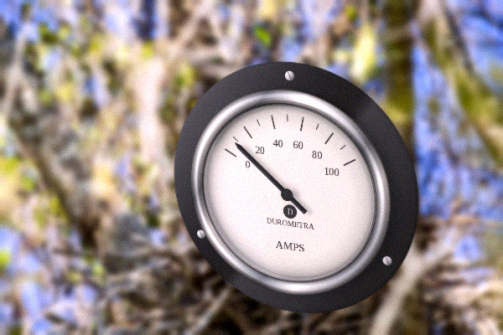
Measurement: 10A
